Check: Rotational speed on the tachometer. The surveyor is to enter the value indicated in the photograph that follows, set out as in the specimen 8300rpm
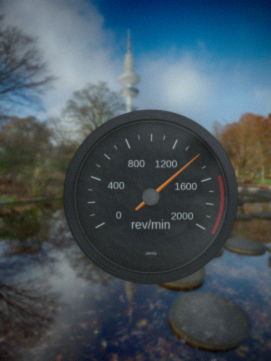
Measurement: 1400rpm
